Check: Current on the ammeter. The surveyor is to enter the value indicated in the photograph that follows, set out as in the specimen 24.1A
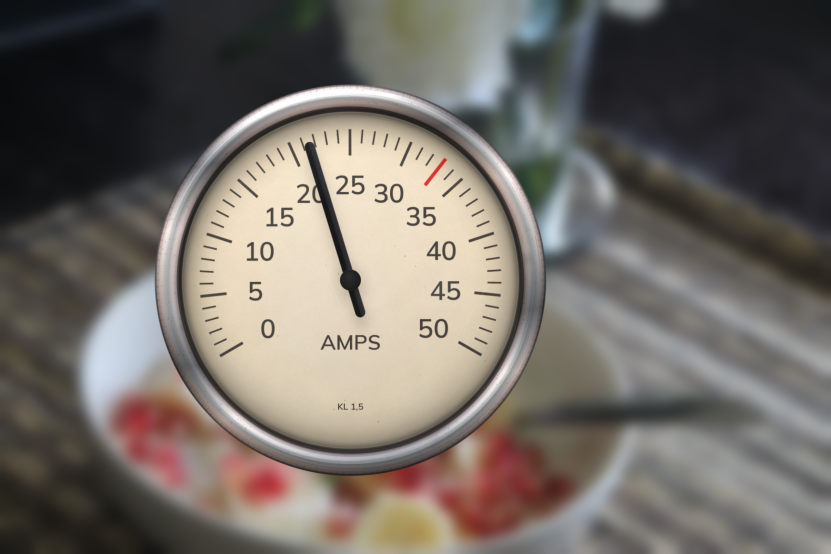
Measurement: 21.5A
